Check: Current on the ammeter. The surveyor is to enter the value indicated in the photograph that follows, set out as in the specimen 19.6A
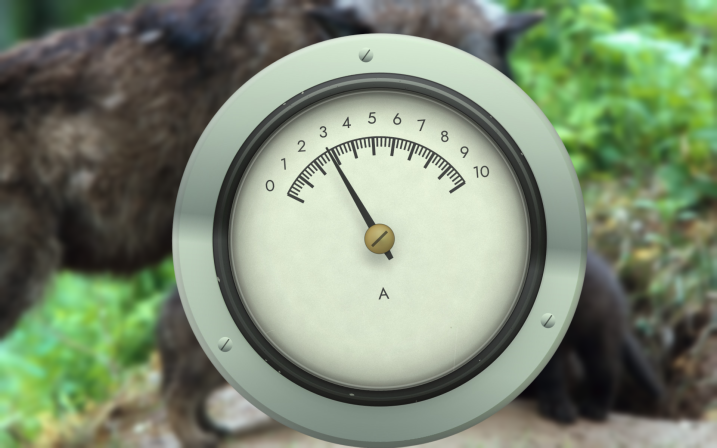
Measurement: 2.8A
